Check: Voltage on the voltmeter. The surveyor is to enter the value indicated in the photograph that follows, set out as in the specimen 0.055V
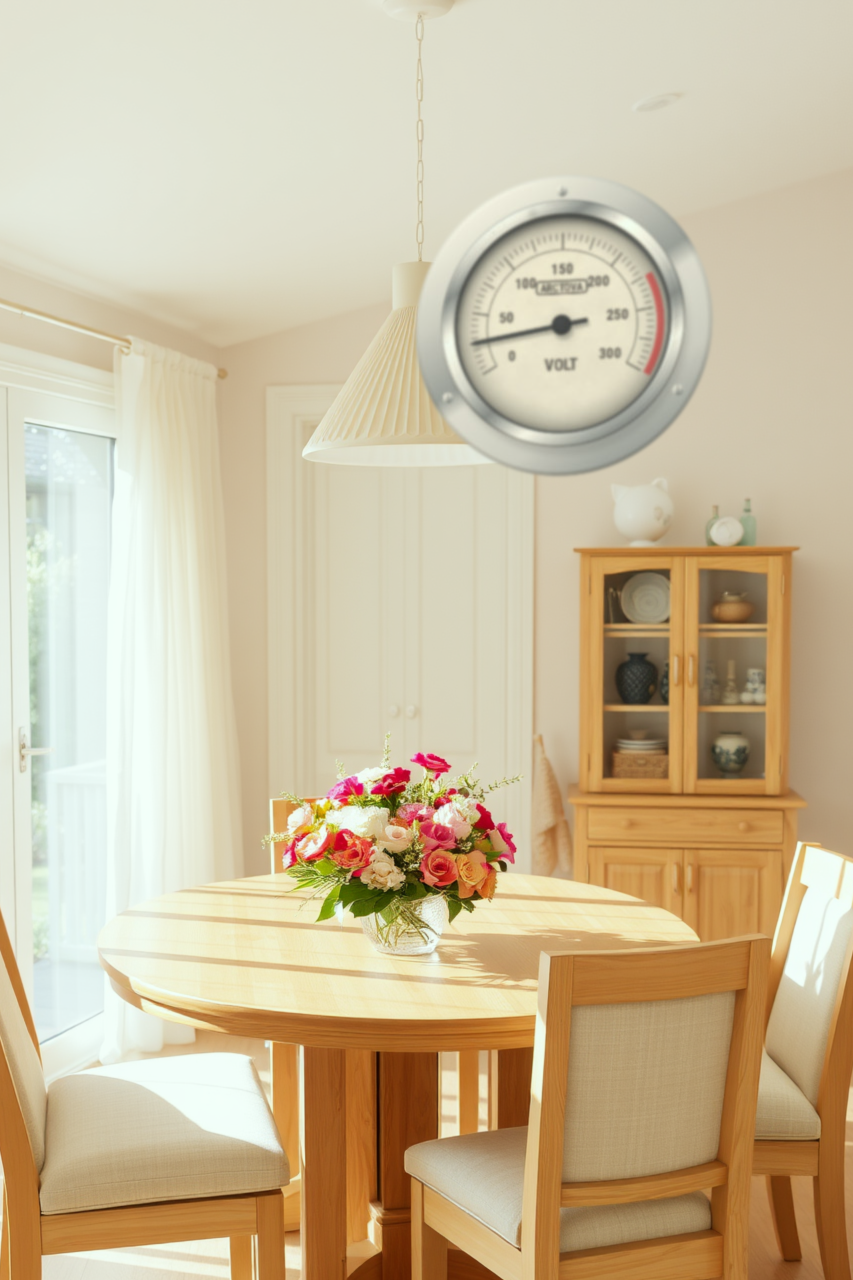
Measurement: 25V
